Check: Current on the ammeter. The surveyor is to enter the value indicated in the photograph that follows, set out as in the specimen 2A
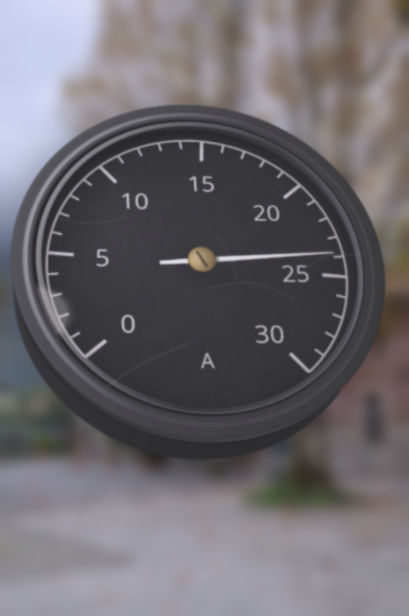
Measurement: 24A
